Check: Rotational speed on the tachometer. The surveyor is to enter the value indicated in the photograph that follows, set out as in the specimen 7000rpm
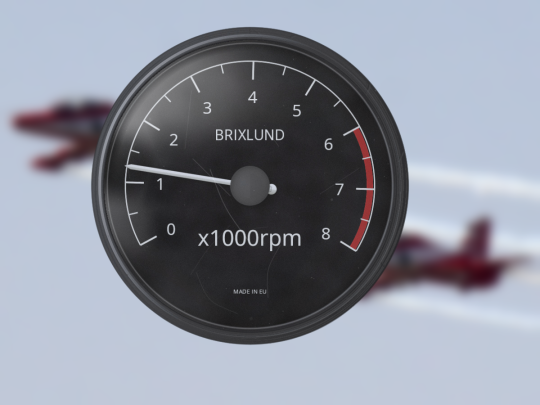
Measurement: 1250rpm
